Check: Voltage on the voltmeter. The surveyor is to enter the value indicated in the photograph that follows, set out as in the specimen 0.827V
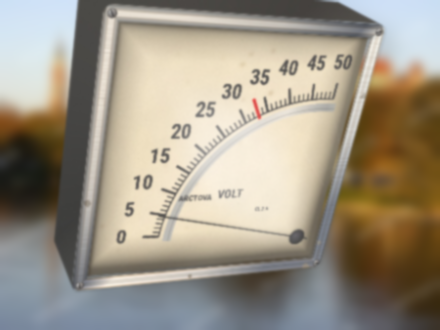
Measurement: 5V
